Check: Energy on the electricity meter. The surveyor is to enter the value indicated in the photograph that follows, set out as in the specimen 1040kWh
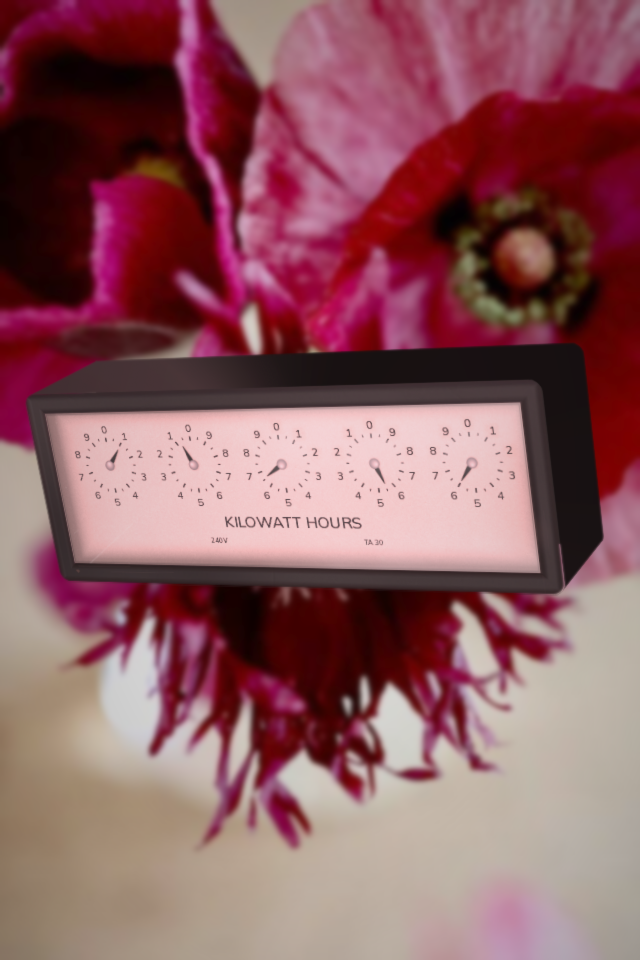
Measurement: 10656kWh
